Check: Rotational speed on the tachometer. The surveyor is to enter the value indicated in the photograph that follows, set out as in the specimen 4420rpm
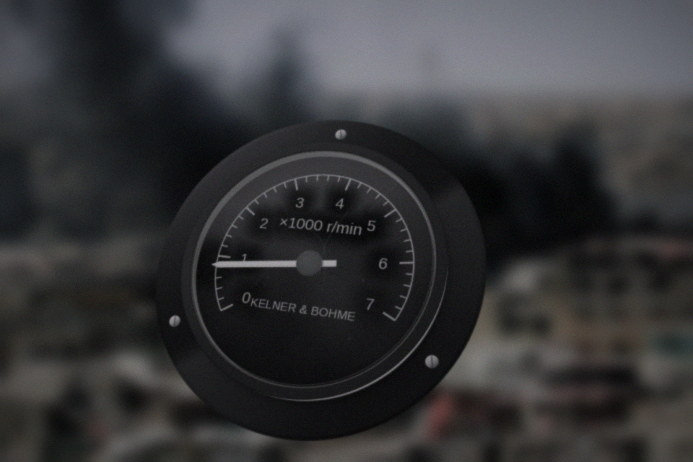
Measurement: 800rpm
